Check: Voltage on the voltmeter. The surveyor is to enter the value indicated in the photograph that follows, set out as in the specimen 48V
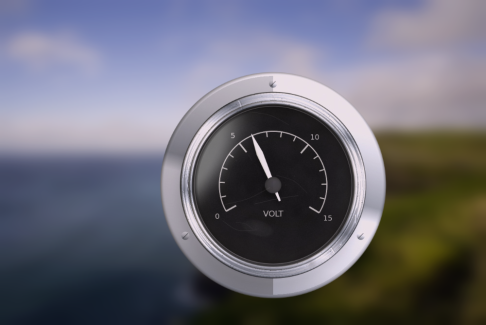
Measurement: 6V
